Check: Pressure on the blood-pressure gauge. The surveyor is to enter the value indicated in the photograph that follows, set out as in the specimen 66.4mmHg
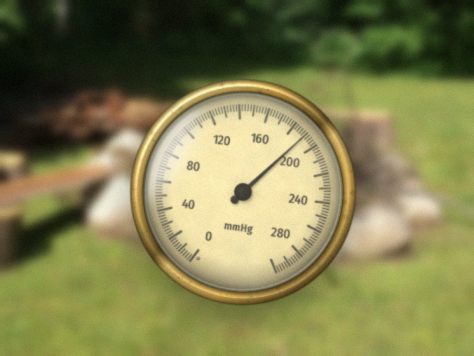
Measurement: 190mmHg
